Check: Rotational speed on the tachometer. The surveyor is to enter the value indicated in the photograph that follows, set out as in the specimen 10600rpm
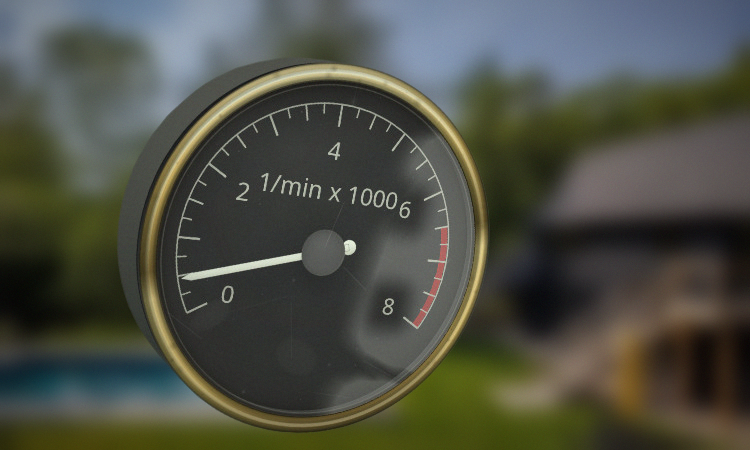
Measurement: 500rpm
